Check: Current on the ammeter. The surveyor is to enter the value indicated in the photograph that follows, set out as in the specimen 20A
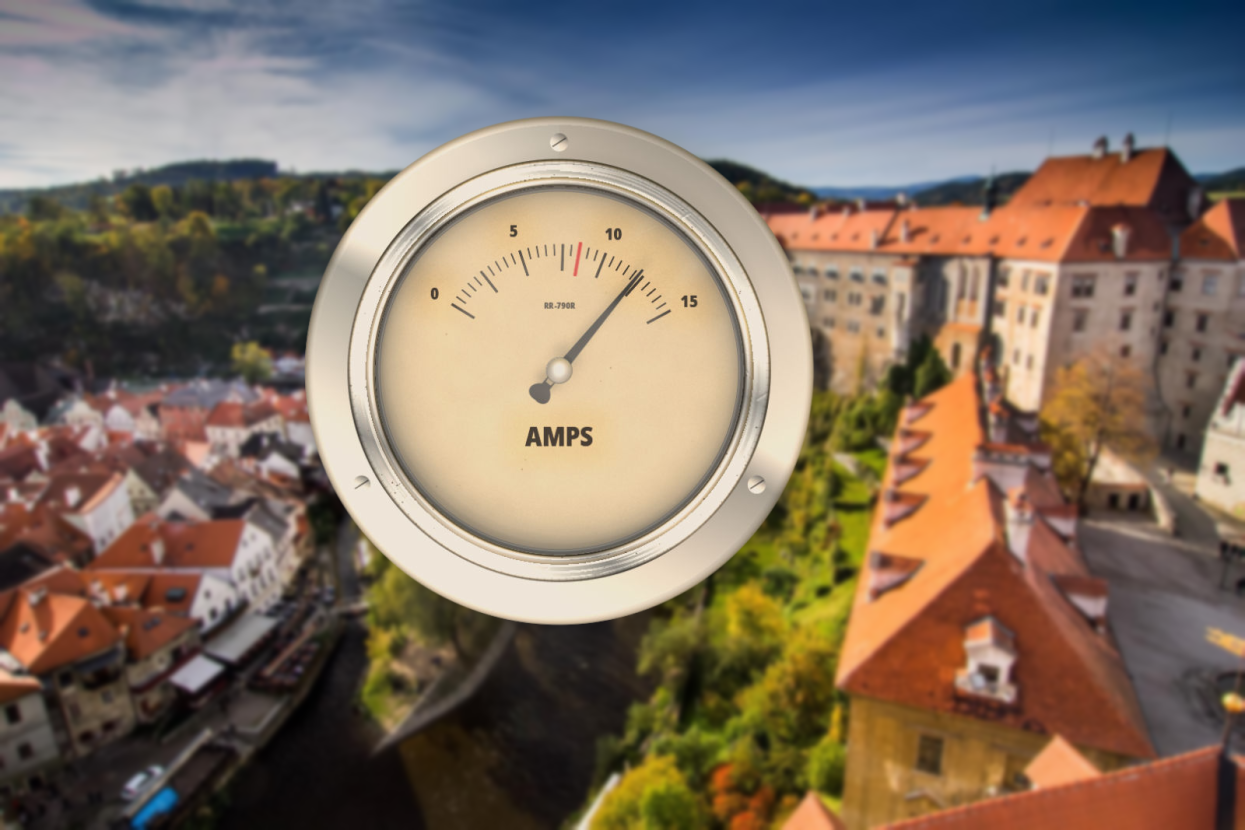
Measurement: 12.25A
